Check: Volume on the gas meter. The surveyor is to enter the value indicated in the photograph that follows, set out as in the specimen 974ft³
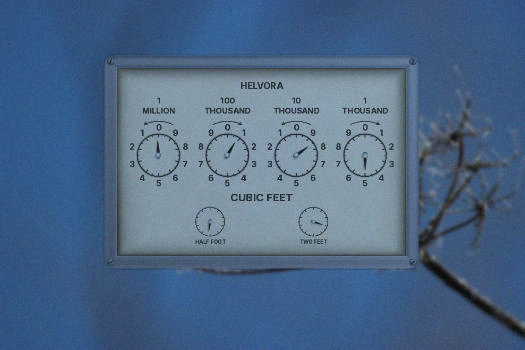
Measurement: 8500ft³
